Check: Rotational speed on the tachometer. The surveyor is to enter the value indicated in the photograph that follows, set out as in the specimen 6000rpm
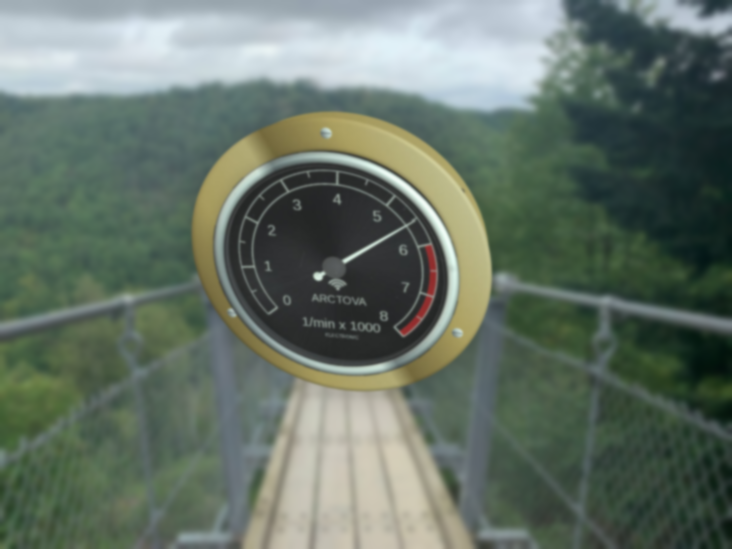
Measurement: 5500rpm
